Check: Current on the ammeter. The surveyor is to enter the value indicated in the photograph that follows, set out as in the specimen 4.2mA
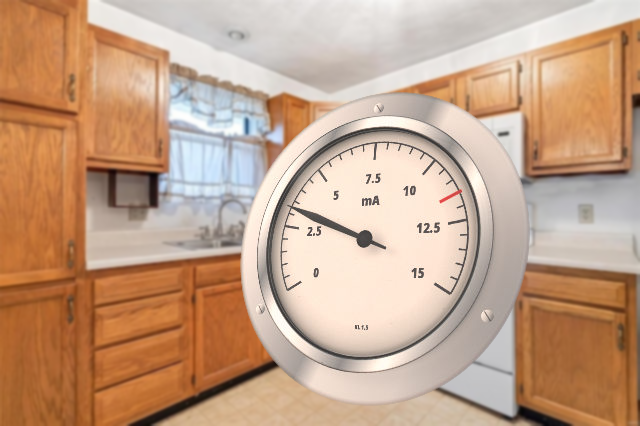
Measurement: 3.25mA
